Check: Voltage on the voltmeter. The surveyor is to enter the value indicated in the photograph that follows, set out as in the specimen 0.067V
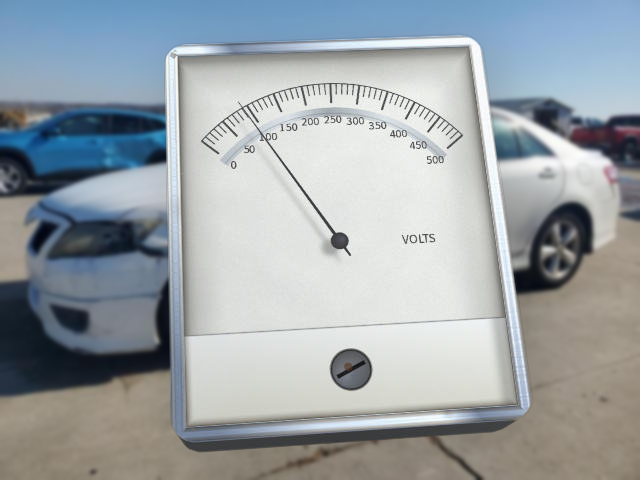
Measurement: 90V
